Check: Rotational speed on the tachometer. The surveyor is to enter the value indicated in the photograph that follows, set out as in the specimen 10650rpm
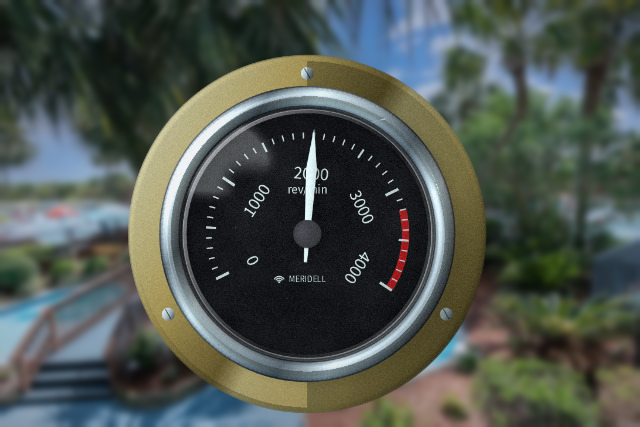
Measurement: 2000rpm
